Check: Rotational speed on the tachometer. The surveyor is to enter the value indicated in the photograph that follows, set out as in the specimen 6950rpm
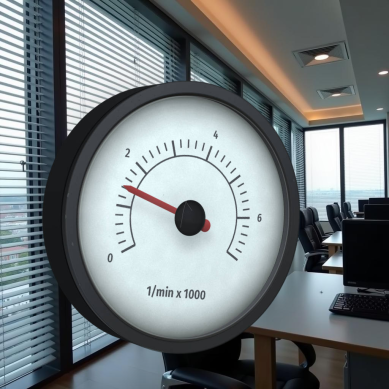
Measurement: 1400rpm
